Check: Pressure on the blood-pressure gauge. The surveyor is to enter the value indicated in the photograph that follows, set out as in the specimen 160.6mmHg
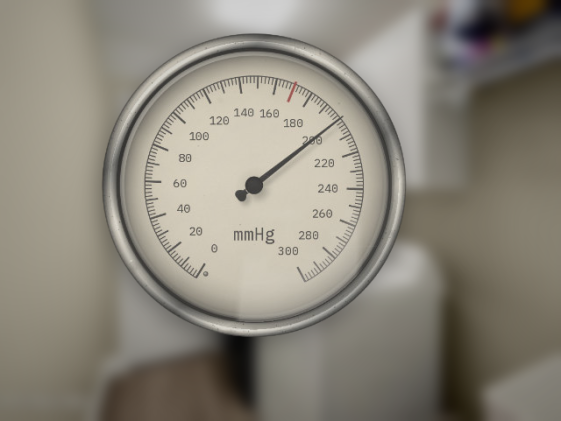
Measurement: 200mmHg
